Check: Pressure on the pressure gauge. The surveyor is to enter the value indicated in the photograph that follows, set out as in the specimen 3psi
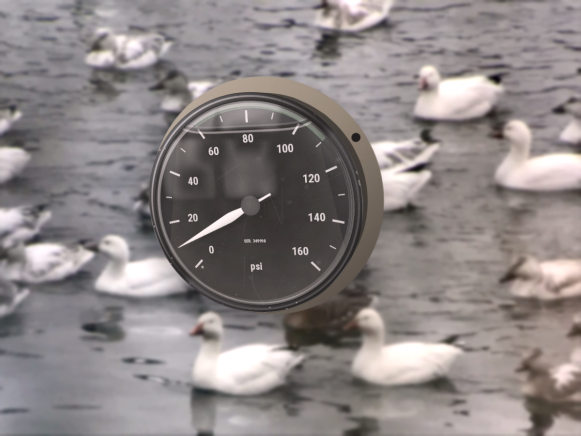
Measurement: 10psi
